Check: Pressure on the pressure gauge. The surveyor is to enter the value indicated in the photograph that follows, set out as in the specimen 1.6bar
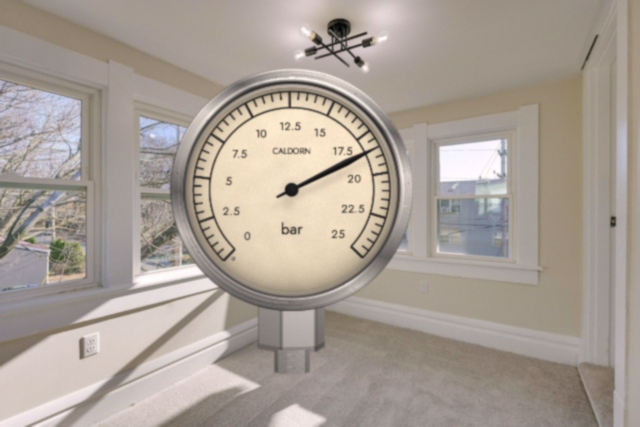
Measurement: 18.5bar
